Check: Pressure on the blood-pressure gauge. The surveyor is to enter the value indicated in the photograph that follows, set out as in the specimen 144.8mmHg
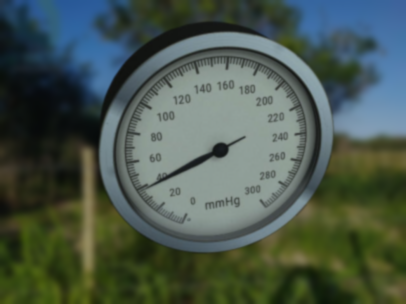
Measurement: 40mmHg
